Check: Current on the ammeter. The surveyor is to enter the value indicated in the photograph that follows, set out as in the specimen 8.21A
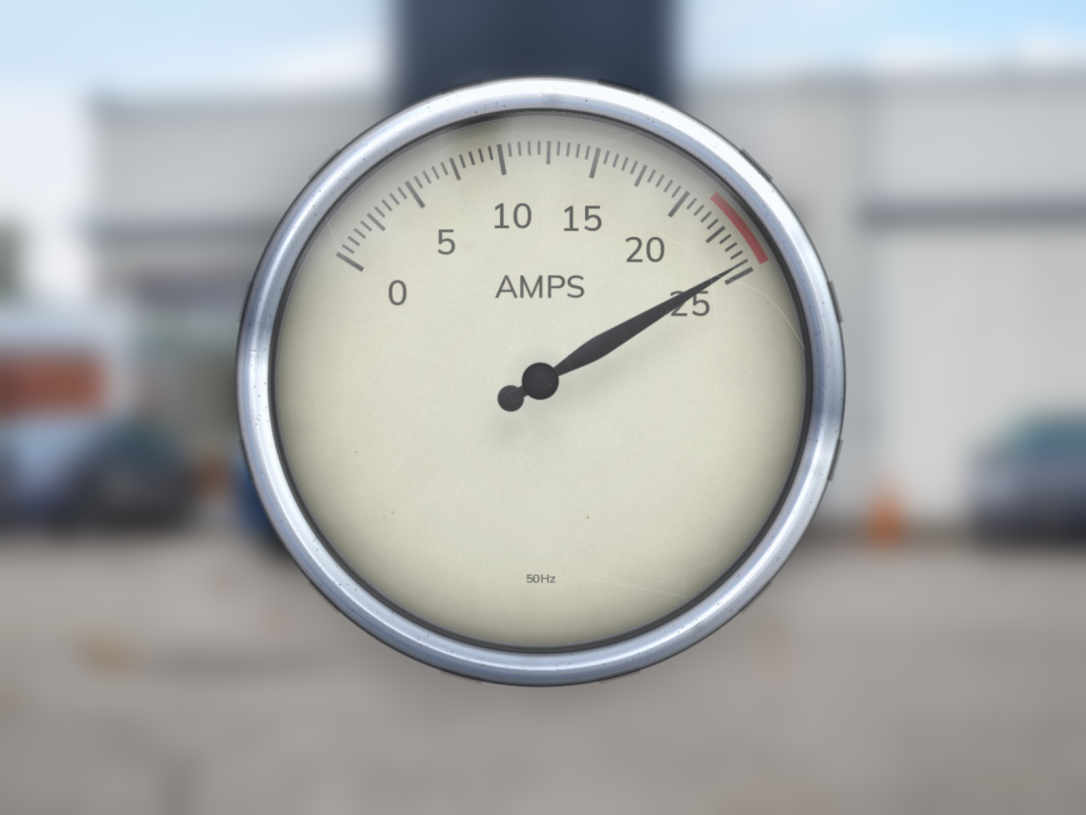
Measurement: 24.5A
